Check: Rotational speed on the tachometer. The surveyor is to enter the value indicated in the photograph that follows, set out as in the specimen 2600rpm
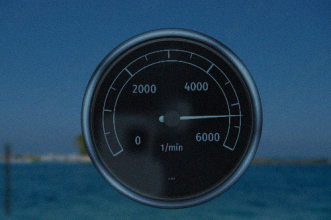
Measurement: 5250rpm
